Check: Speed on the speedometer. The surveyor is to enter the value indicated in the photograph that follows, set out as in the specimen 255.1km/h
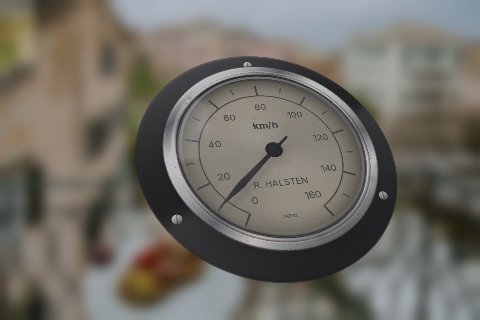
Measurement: 10km/h
